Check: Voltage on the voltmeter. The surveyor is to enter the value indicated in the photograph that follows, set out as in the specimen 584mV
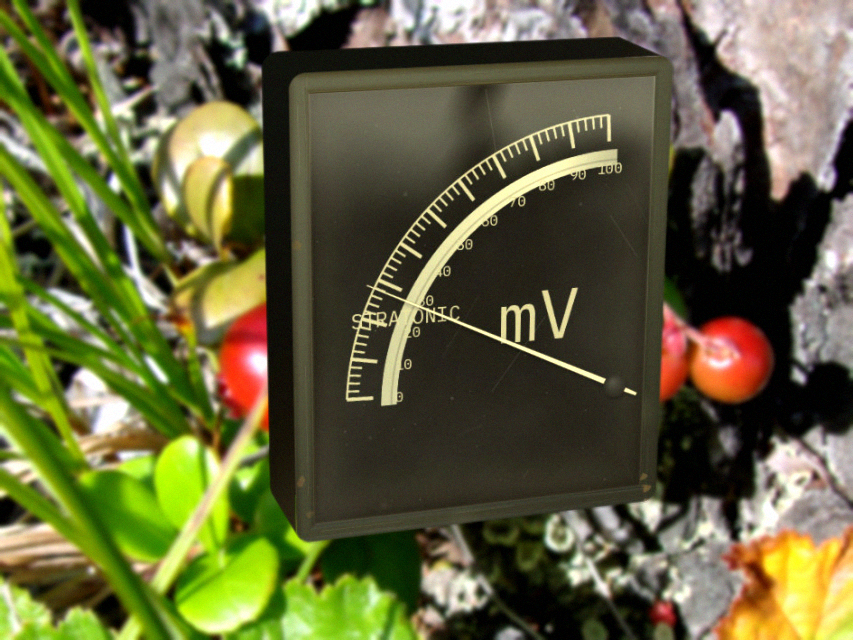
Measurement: 28mV
